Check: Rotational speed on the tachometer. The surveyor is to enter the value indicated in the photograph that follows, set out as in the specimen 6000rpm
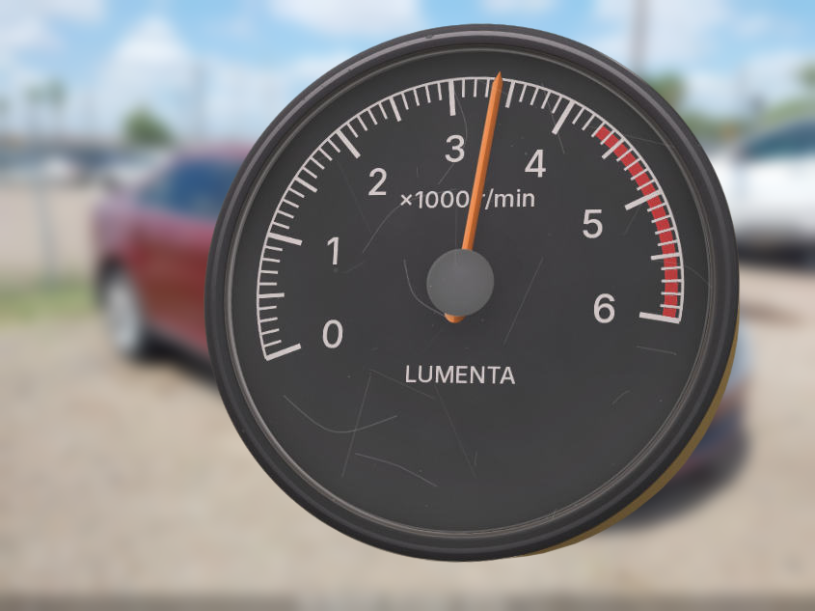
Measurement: 3400rpm
